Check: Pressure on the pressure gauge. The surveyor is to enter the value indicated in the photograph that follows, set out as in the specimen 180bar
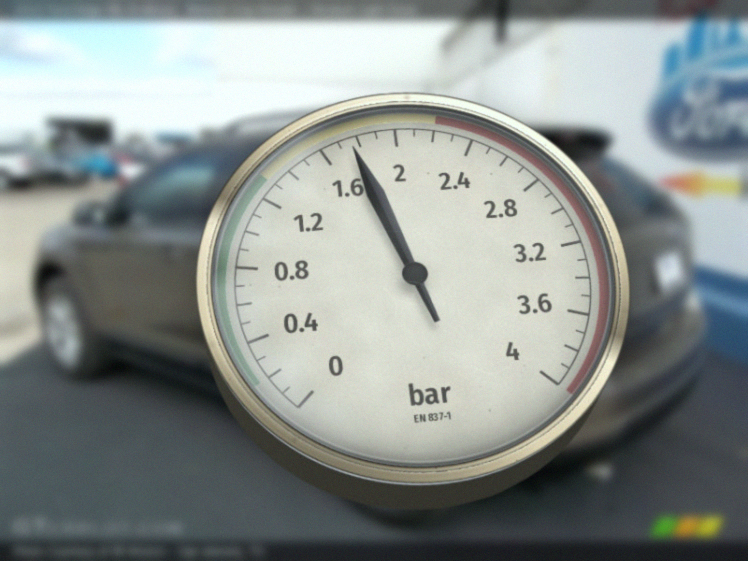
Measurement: 1.75bar
